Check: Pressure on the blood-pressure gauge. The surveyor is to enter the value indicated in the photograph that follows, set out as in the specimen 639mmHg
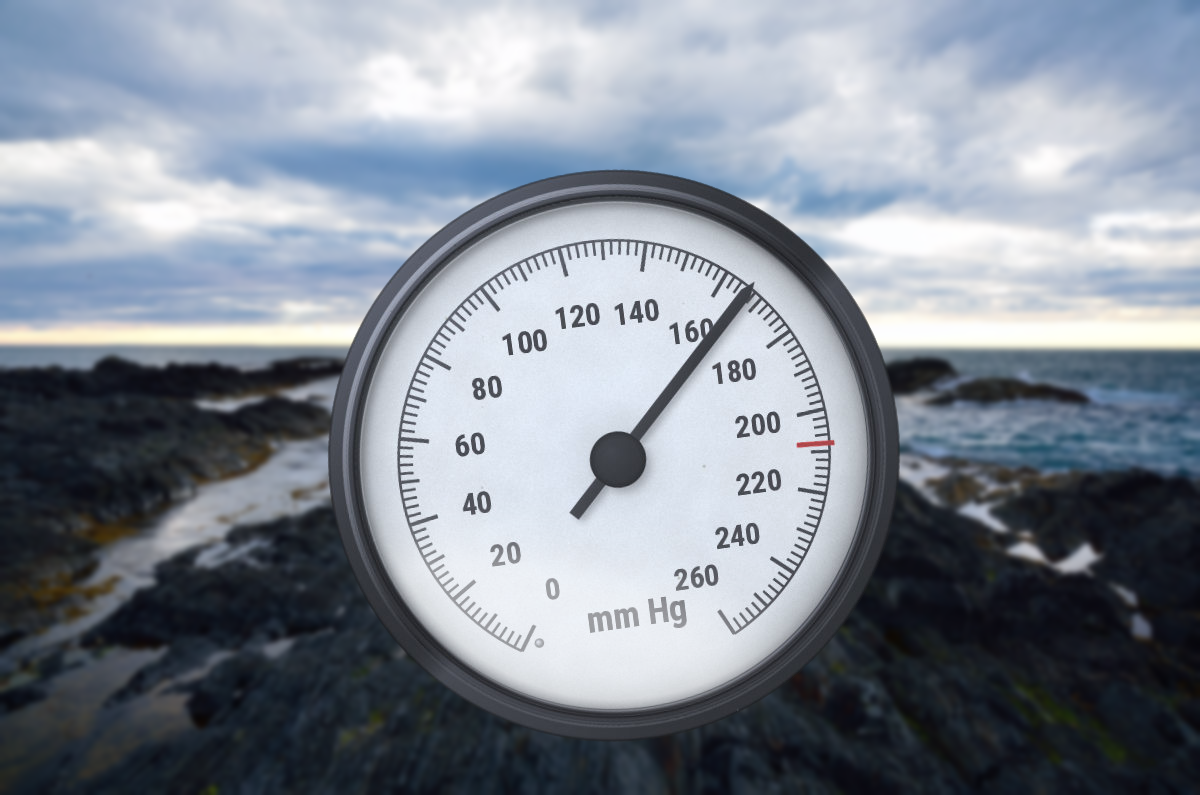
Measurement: 166mmHg
